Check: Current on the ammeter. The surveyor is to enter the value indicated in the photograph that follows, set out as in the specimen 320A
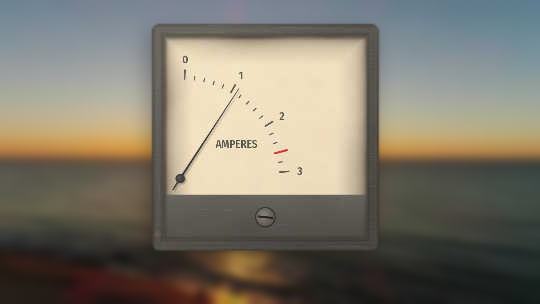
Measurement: 1.1A
